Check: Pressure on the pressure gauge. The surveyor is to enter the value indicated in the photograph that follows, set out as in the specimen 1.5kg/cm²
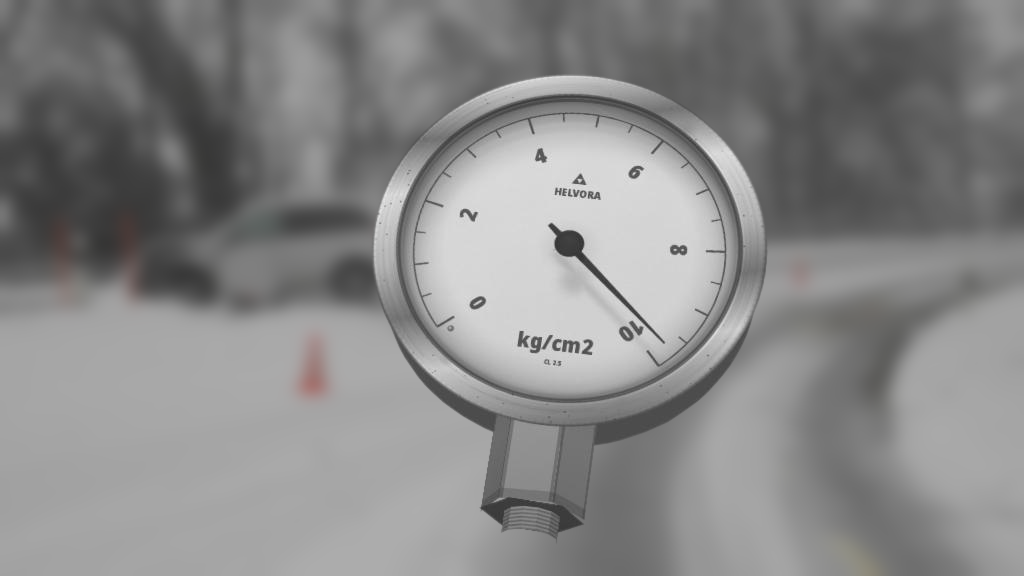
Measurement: 9.75kg/cm²
